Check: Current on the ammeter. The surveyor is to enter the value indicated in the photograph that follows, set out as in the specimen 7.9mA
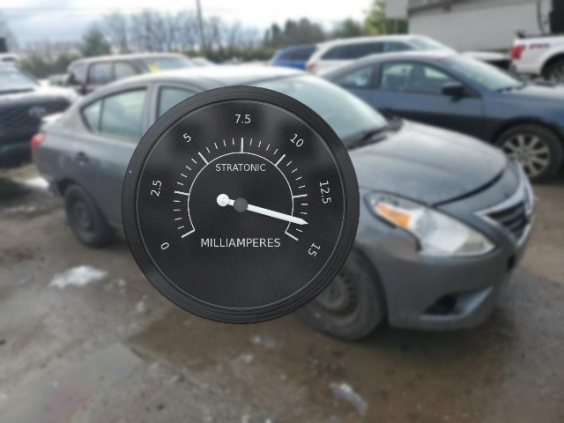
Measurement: 14mA
